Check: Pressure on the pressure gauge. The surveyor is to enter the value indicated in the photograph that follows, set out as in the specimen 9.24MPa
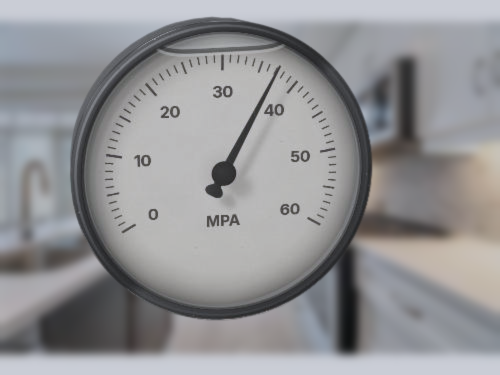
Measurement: 37MPa
